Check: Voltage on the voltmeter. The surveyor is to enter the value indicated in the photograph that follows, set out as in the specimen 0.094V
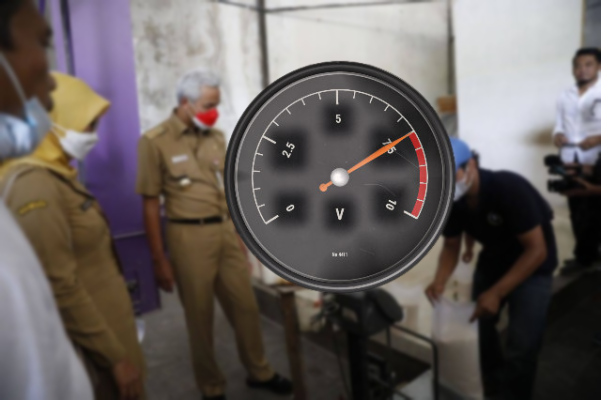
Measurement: 7.5V
